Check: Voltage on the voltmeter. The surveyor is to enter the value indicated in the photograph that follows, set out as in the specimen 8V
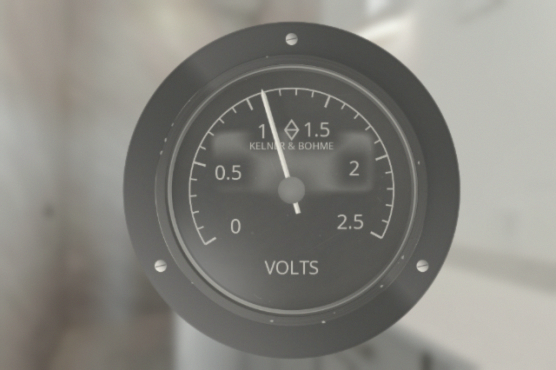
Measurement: 1.1V
